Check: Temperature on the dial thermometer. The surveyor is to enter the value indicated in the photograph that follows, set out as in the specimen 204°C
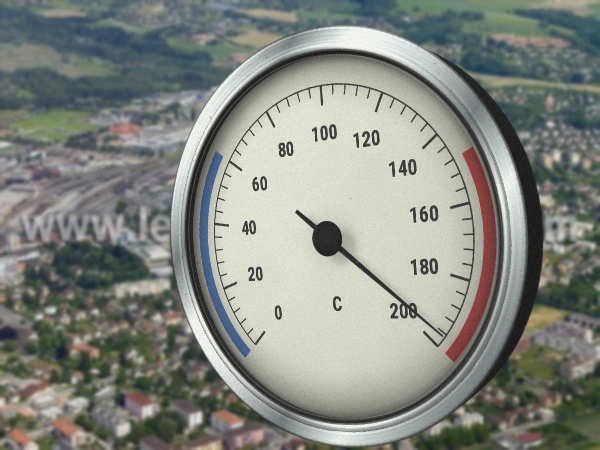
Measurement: 196°C
